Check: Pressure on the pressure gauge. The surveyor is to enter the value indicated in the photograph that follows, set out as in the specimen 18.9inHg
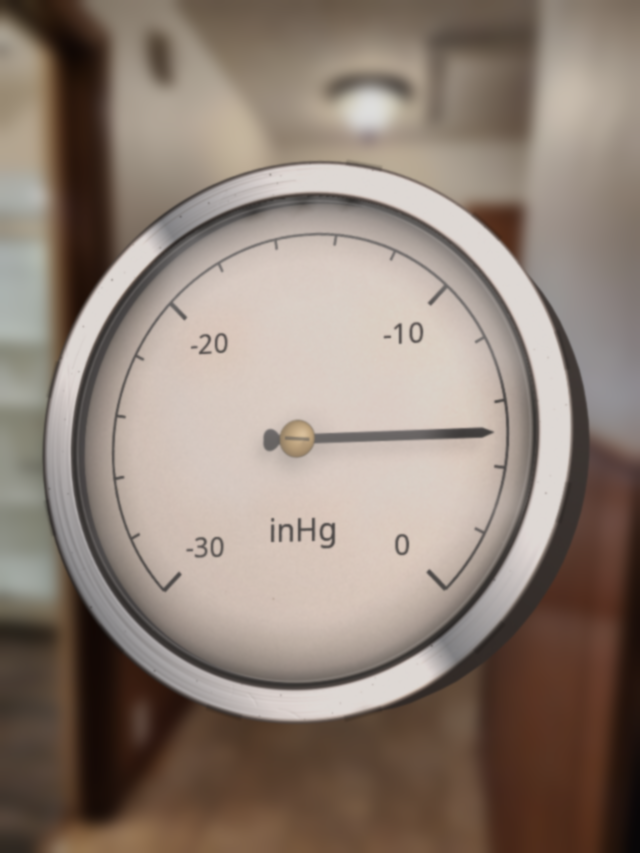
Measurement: -5inHg
